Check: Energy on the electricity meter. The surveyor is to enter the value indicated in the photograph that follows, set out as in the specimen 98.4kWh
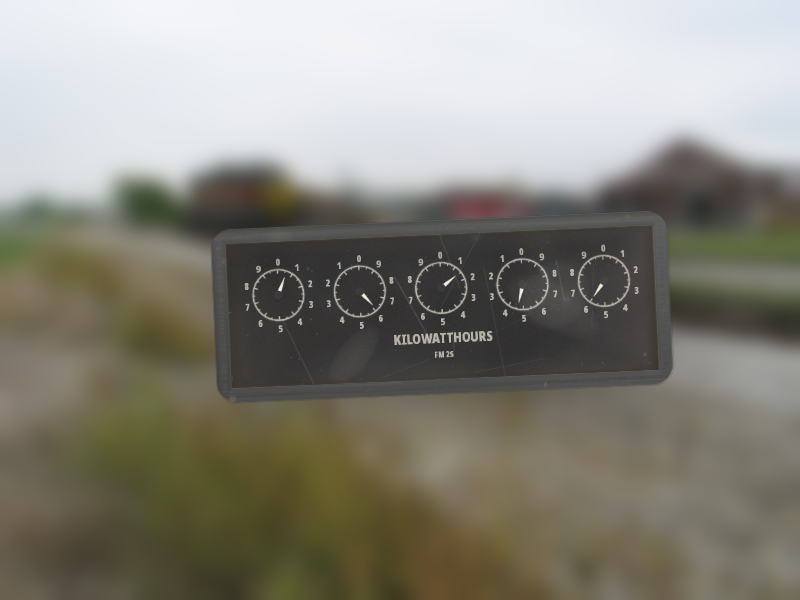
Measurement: 6146kWh
